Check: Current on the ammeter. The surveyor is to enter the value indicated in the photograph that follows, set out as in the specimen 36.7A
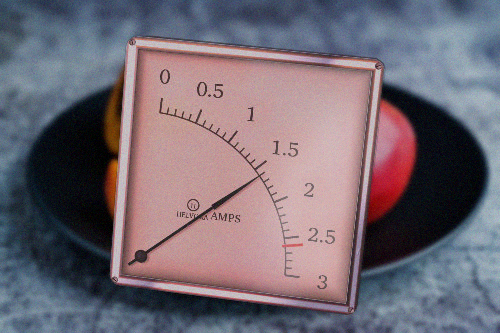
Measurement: 1.6A
